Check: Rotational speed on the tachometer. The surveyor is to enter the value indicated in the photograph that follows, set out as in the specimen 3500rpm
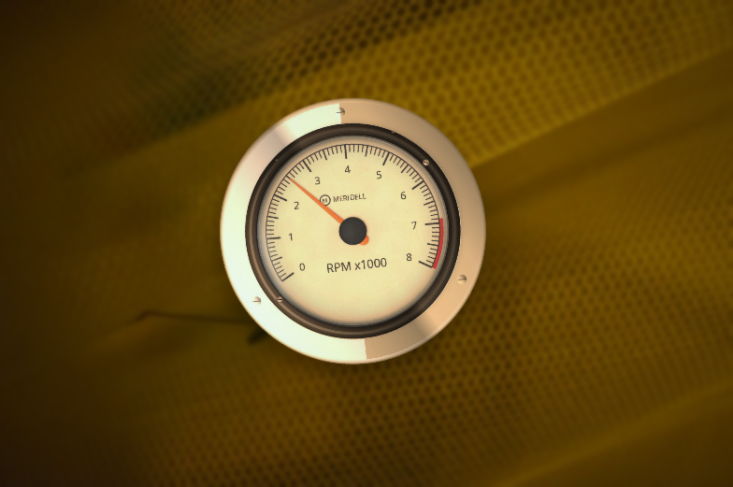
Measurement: 2500rpm
